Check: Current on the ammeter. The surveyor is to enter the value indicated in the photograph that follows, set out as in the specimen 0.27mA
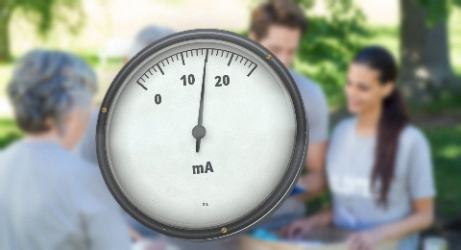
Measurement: 15mA
